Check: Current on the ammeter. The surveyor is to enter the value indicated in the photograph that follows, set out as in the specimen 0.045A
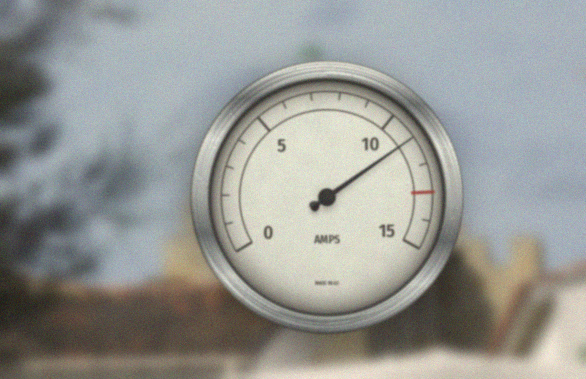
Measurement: 11A
